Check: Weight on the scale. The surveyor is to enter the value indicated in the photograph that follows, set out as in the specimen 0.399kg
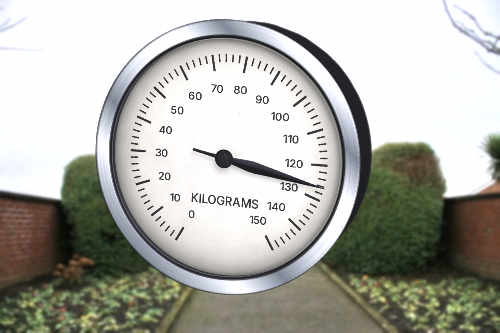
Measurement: 126kg
